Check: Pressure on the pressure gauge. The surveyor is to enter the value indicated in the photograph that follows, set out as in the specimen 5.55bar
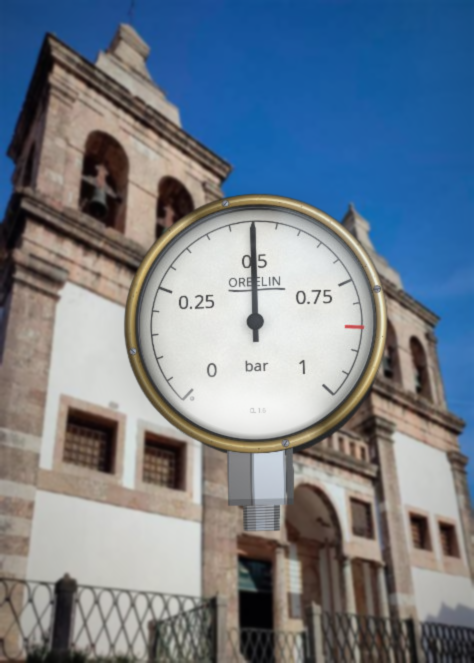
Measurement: 0.5bar
